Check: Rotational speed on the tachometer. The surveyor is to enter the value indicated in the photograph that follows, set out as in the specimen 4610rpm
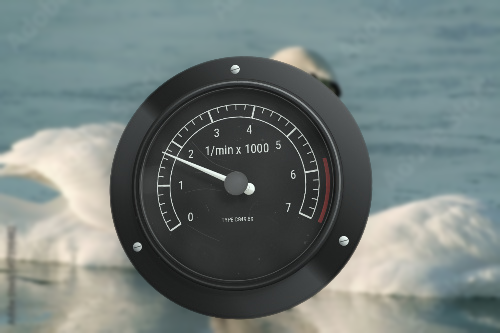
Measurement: 1700rpm
